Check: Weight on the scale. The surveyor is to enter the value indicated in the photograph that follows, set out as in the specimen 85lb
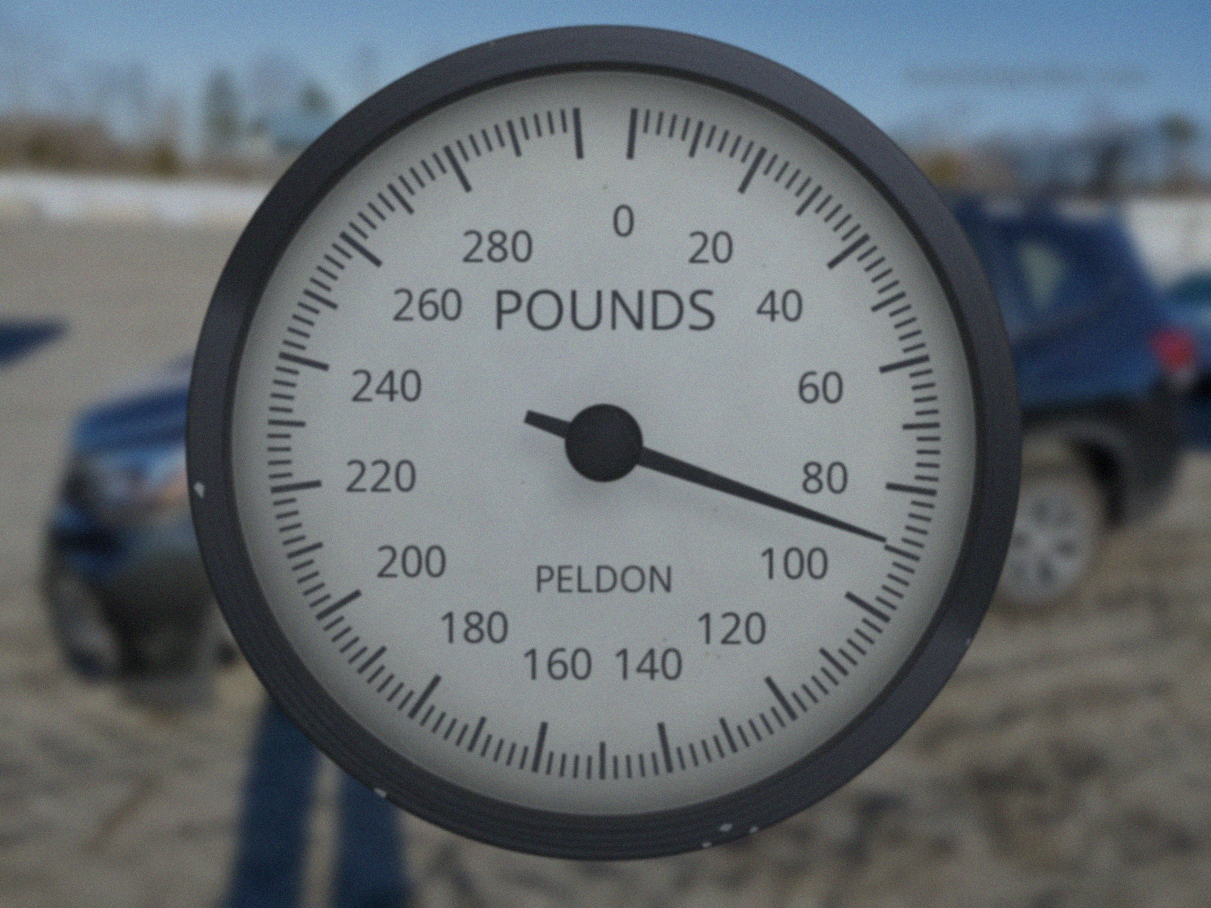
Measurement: 89lb
